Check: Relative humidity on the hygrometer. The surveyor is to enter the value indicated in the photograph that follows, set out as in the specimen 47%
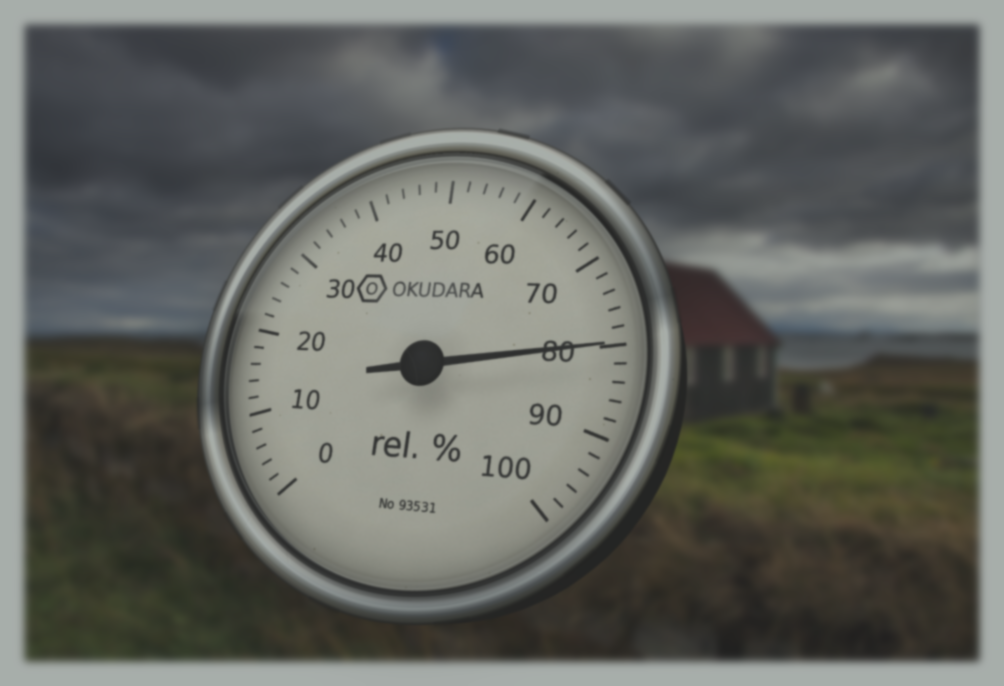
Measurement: 80%
